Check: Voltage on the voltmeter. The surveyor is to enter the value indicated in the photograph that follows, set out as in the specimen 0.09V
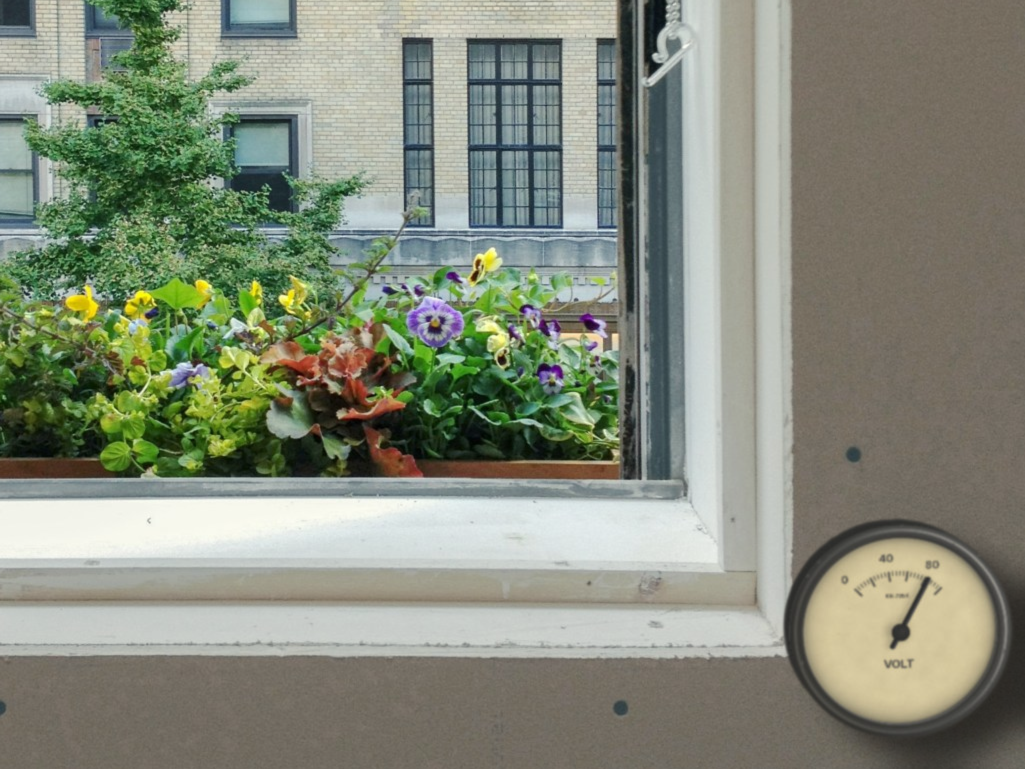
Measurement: 80V
